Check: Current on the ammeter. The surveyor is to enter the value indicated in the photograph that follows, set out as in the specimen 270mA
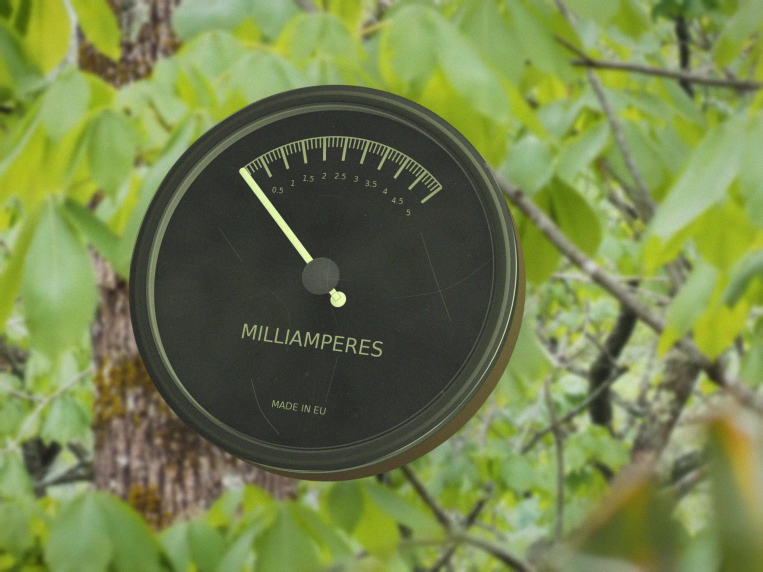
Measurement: 0mA
